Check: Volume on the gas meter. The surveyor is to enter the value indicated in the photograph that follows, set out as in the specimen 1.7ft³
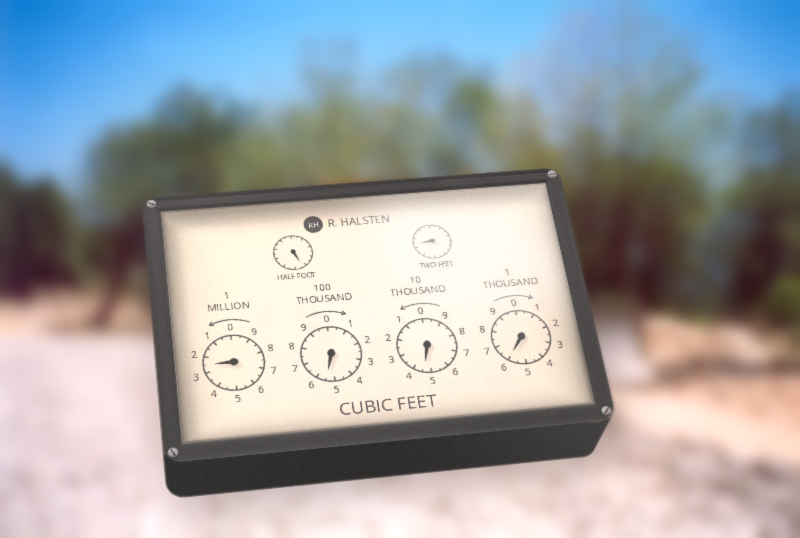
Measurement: 254600ft³
